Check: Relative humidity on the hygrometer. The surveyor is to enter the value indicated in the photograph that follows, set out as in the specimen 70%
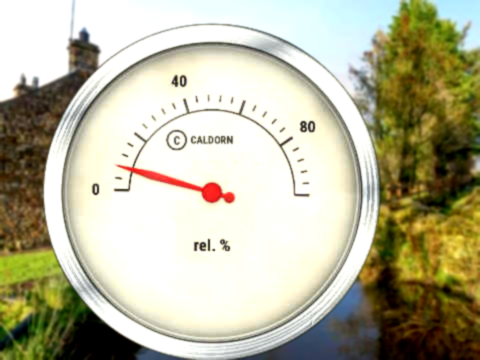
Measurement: 8%
